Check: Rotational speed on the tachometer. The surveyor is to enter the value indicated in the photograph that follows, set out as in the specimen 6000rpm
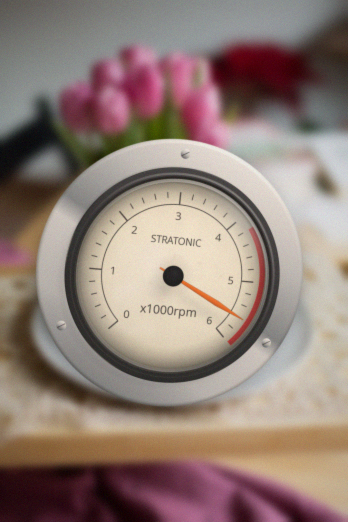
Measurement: 5600rpm
